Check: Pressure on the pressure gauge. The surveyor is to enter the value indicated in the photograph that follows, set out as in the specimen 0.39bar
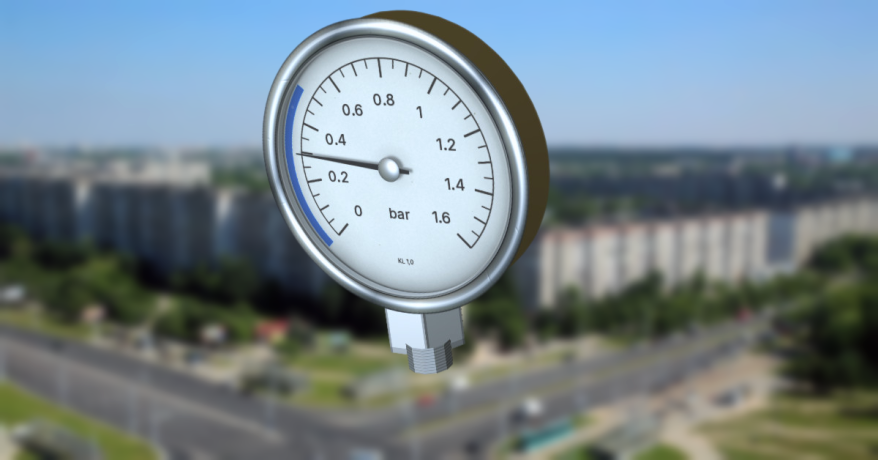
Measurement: 0.3bar
